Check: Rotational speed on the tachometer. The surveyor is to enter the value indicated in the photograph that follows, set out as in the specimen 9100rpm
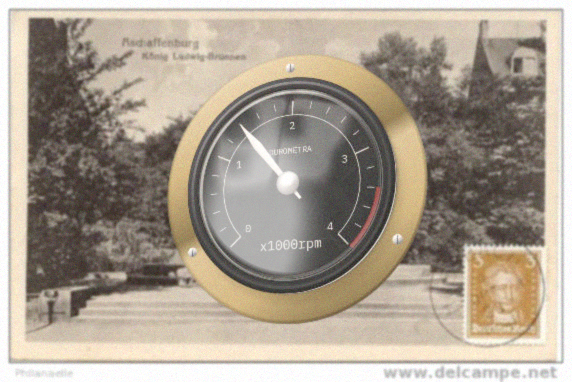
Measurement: 1400rpm
